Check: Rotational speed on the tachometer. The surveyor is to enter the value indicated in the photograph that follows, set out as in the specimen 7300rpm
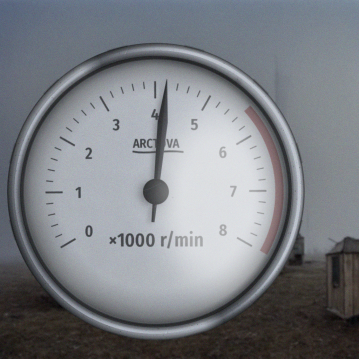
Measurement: 4200rpm
